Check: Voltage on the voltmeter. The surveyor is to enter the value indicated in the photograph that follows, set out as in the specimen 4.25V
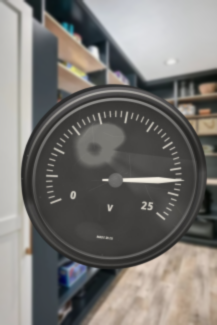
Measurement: 21V
